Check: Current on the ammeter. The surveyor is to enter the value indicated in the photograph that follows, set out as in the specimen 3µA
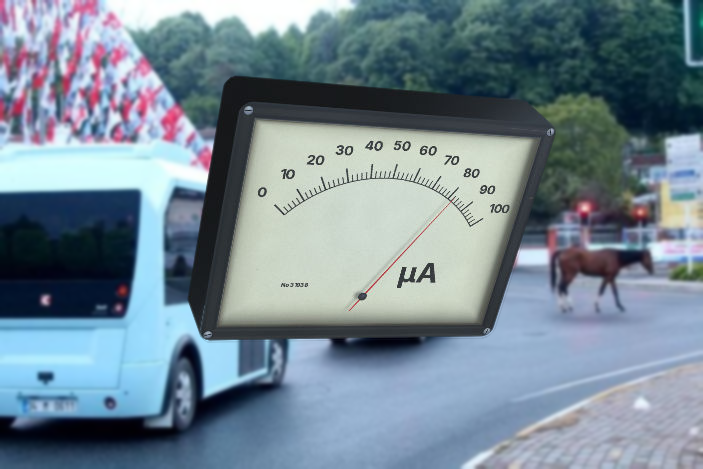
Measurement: 80µA
